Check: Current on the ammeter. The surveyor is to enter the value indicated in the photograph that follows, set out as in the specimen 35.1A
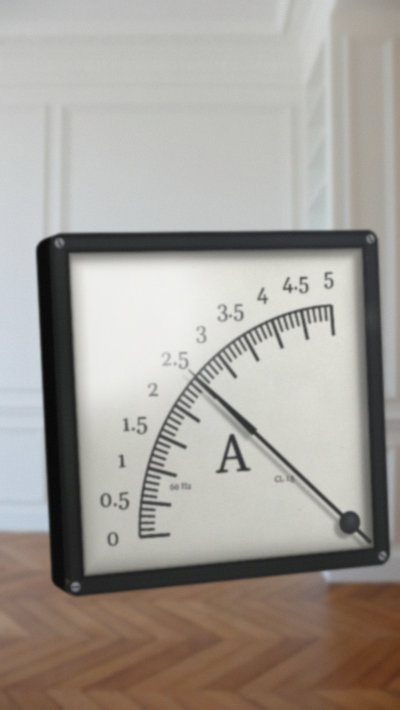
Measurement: 2.5A
